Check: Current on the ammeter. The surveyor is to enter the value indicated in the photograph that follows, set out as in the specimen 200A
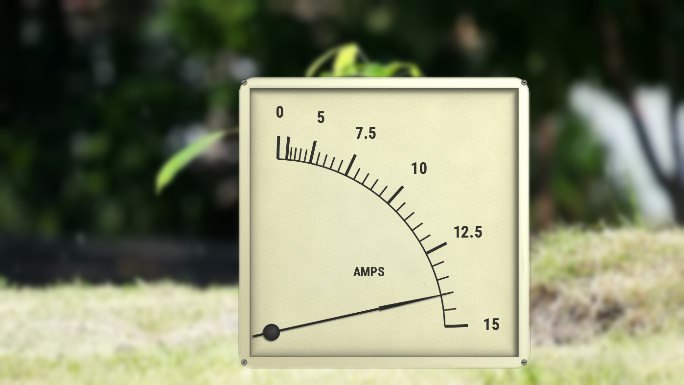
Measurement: 14A
